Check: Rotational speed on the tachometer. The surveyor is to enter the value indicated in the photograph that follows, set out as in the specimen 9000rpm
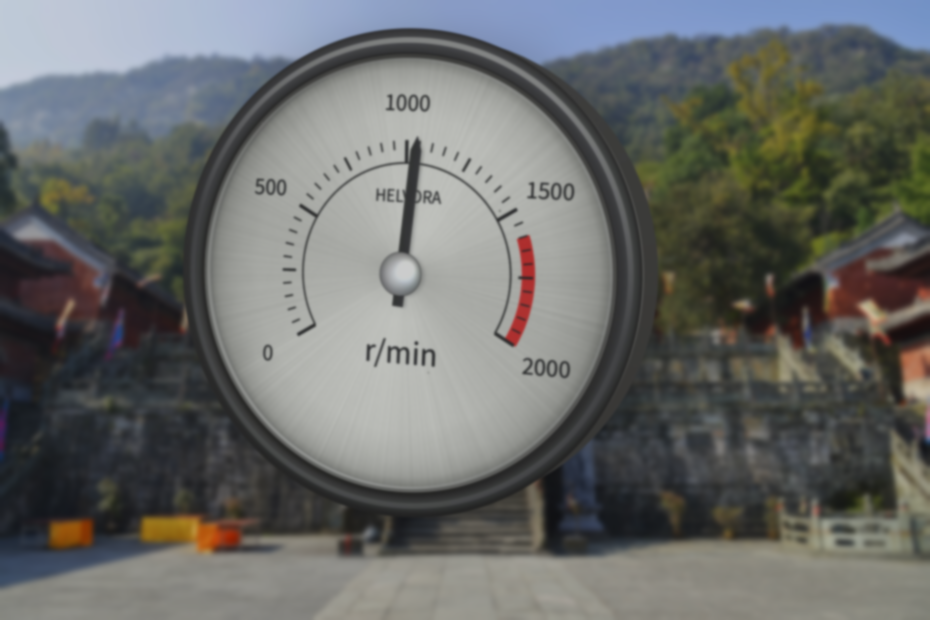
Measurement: 1050rpm
